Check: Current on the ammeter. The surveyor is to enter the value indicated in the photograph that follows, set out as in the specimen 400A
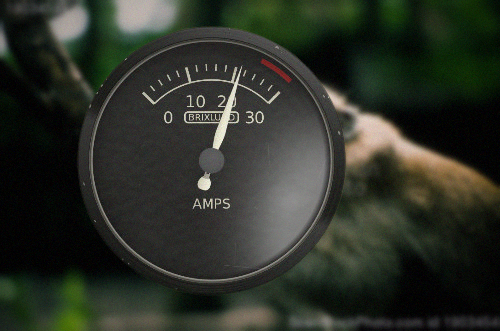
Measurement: 21A
